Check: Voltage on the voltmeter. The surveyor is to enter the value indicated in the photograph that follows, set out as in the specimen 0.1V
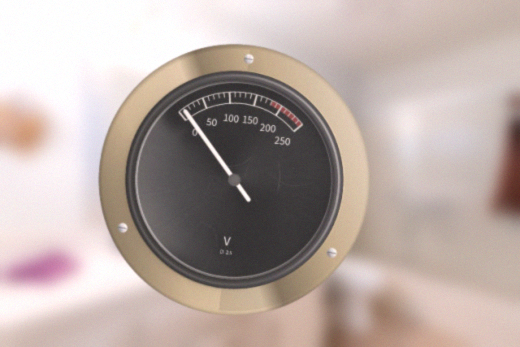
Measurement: 10V
